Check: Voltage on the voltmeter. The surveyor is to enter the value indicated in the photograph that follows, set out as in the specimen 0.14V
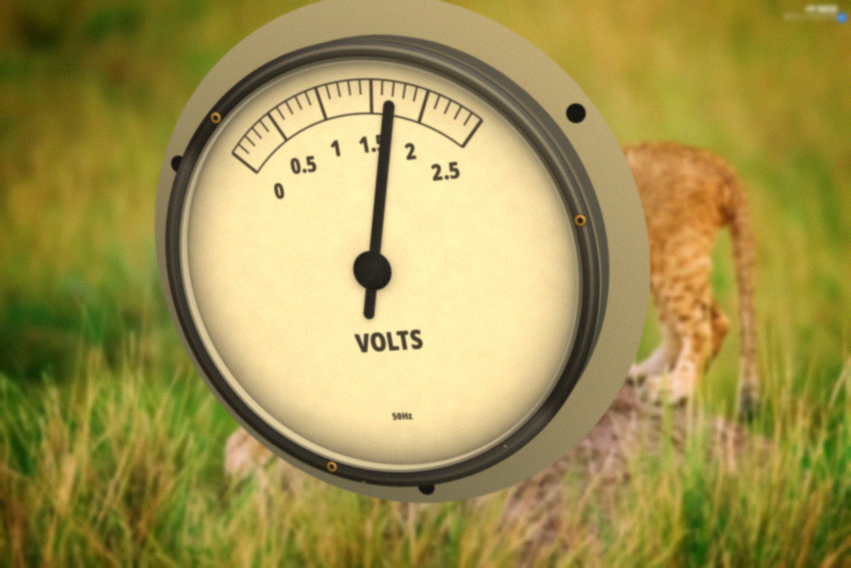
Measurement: 1.7V
